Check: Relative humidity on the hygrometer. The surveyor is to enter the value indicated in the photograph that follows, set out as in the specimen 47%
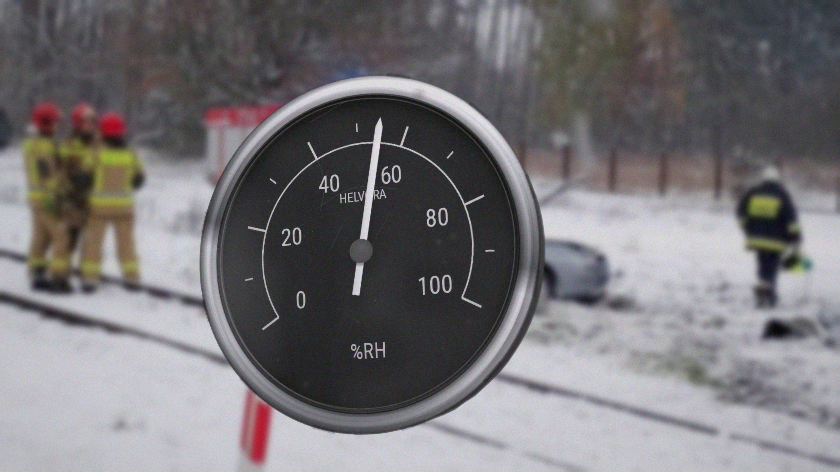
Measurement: 55%
